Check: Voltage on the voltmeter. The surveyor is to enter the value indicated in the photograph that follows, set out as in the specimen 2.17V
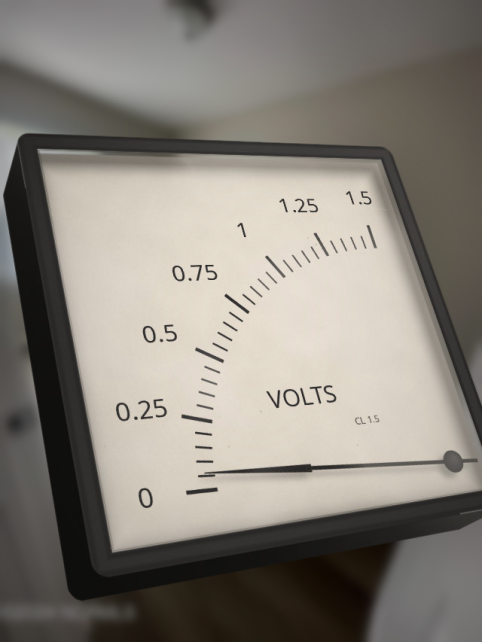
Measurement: 0.05V
